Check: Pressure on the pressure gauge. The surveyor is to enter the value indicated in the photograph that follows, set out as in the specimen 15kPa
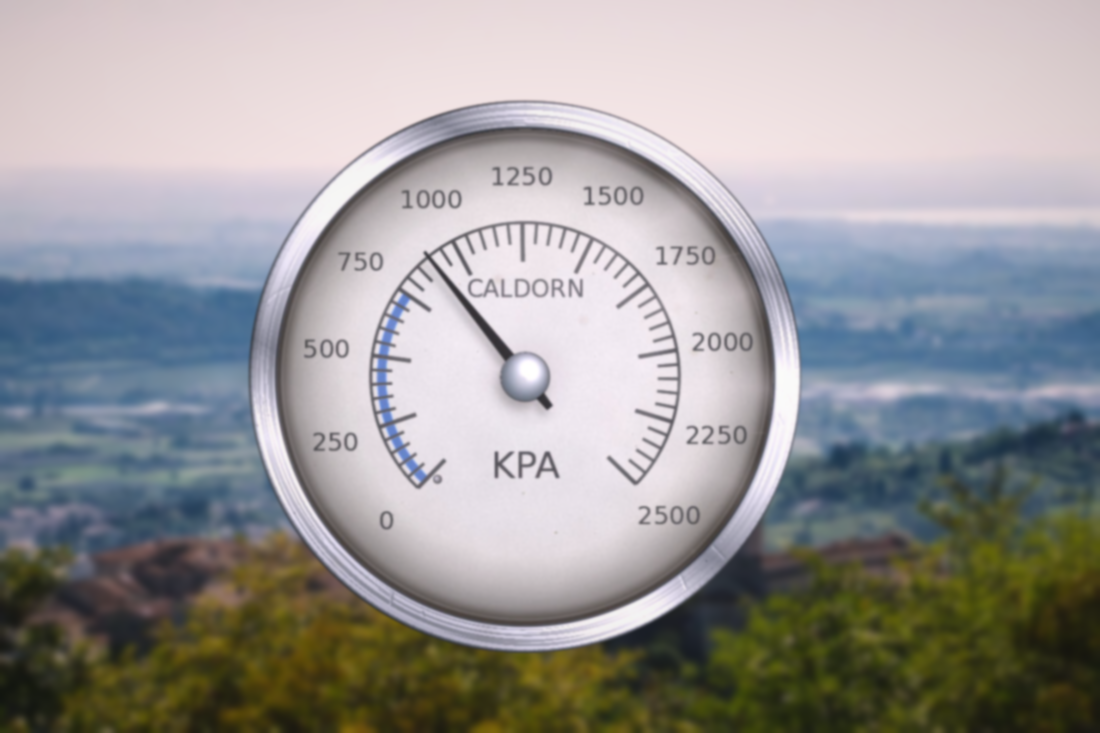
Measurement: 900kPa
